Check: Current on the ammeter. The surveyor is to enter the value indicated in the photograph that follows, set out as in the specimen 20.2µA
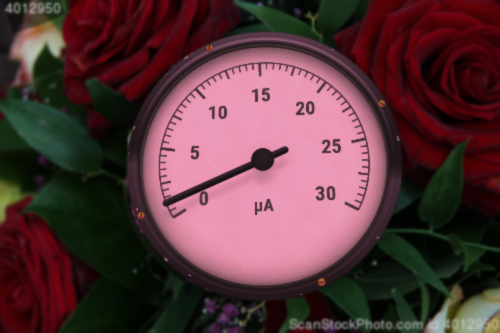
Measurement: 1µA
